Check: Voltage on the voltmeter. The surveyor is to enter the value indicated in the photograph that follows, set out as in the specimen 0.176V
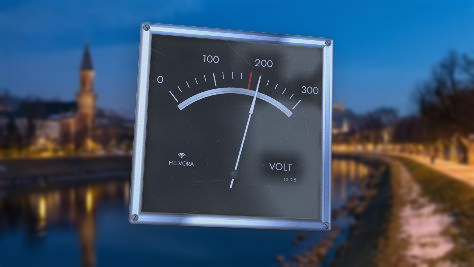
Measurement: 200V
